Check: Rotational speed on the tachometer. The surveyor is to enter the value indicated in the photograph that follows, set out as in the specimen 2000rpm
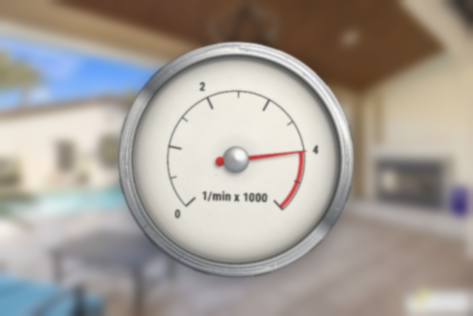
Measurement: 4000rpm
